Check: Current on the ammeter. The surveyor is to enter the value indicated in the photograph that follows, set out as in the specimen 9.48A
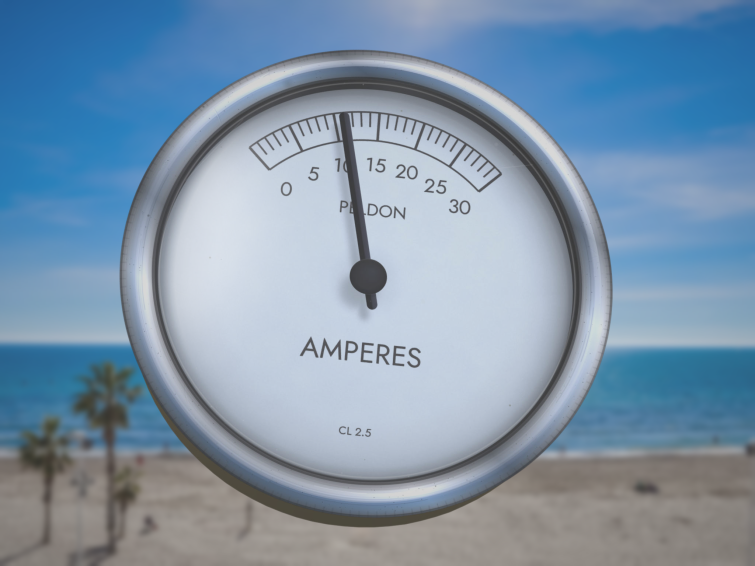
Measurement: 11A
